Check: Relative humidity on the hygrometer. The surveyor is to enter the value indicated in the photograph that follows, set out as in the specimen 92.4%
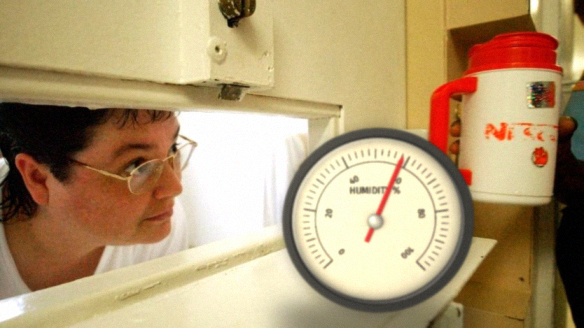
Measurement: 58%
